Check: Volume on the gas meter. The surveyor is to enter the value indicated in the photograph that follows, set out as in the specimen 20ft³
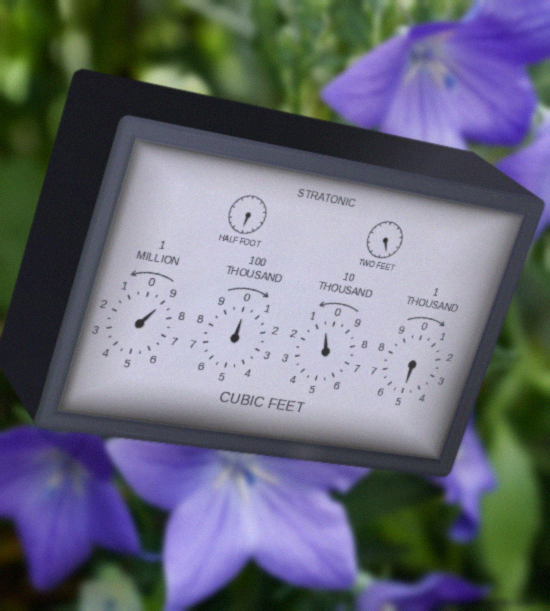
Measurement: 900500ft³
